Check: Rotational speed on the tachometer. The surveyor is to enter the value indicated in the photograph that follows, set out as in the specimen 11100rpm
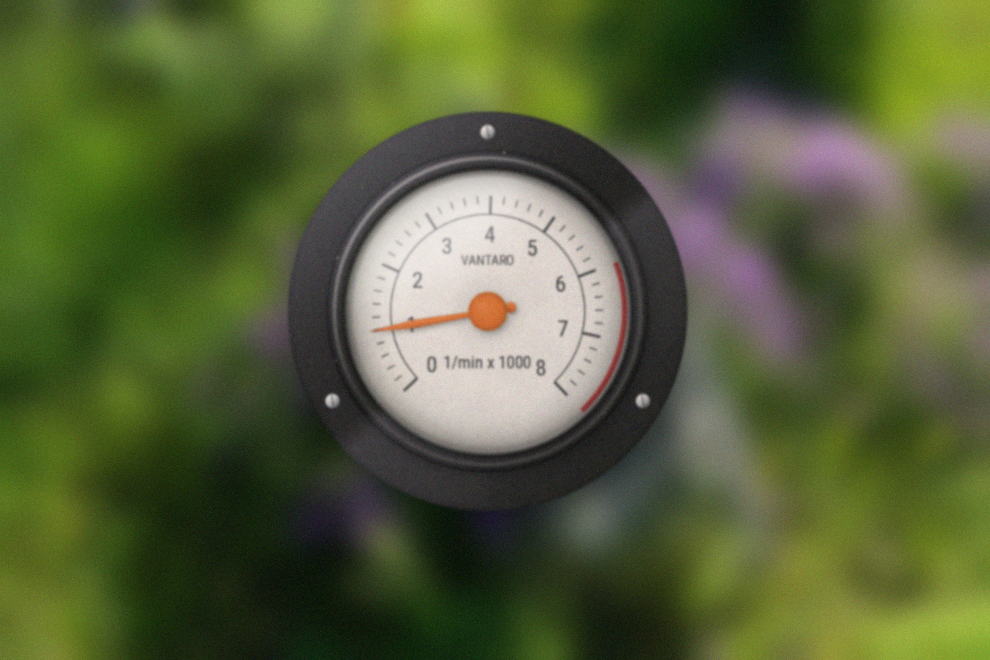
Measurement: 1000rpm
